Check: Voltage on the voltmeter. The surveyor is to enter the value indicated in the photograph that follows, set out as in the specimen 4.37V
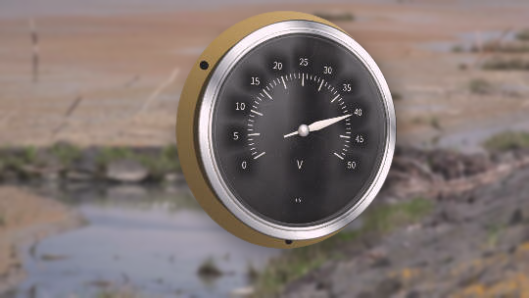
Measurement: 40V
